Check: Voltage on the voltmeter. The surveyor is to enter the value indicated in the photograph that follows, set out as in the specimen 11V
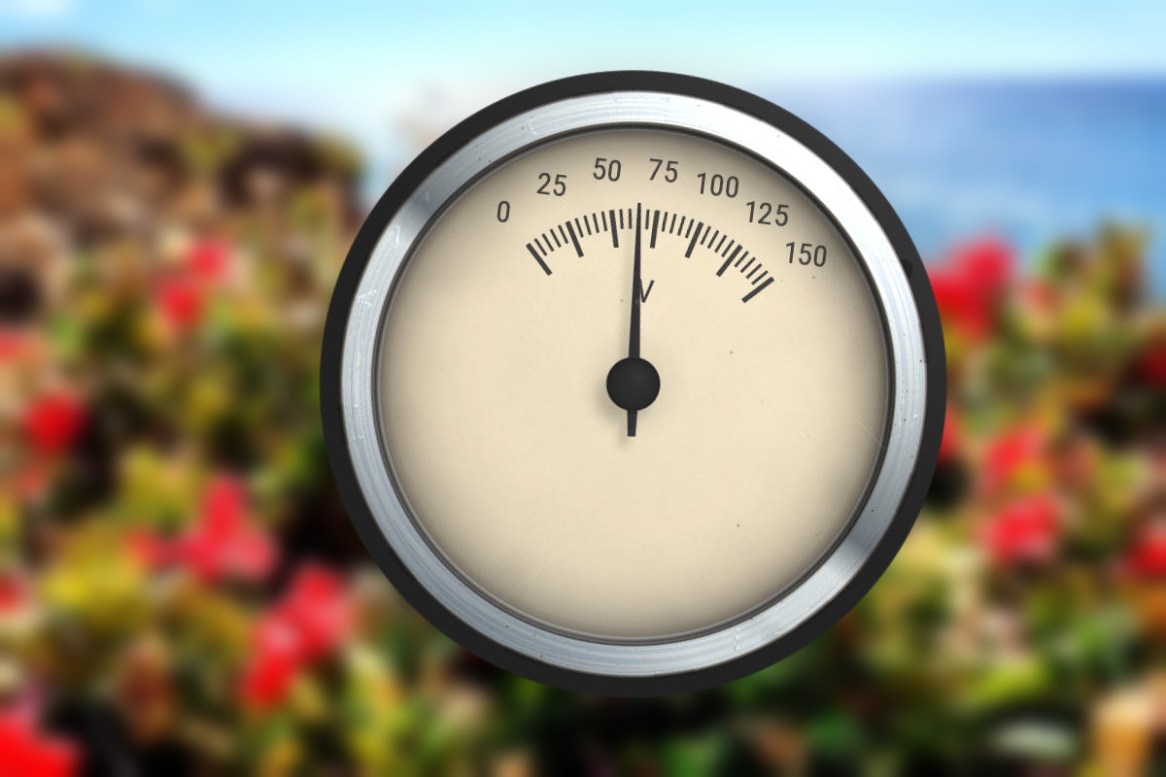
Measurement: 65V
